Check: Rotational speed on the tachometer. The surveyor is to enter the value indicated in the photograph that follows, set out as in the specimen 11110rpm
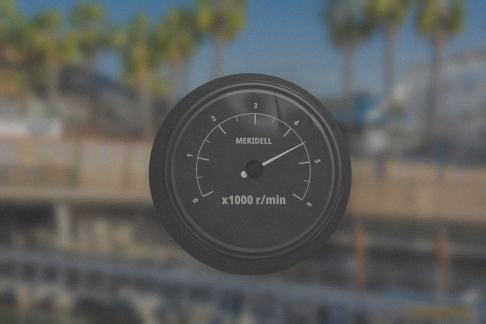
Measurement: 4500rpm
